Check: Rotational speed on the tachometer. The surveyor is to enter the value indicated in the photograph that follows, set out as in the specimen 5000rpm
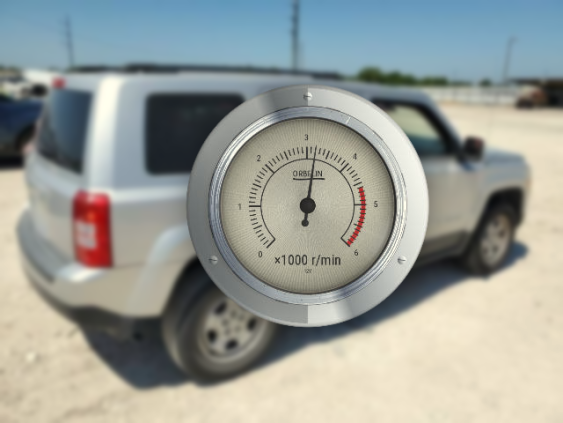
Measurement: 3200rpm
